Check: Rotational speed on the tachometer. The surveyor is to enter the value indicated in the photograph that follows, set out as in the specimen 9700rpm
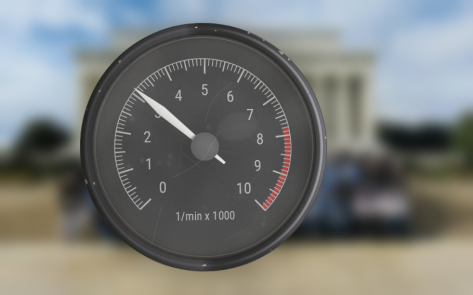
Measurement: 3100rpm
